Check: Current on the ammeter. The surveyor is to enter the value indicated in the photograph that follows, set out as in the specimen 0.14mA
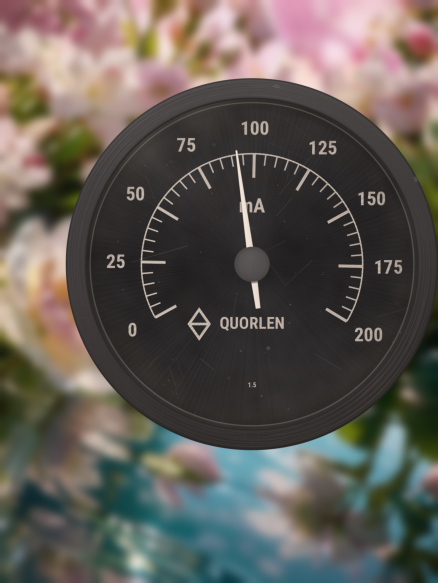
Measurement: 92.5mA
